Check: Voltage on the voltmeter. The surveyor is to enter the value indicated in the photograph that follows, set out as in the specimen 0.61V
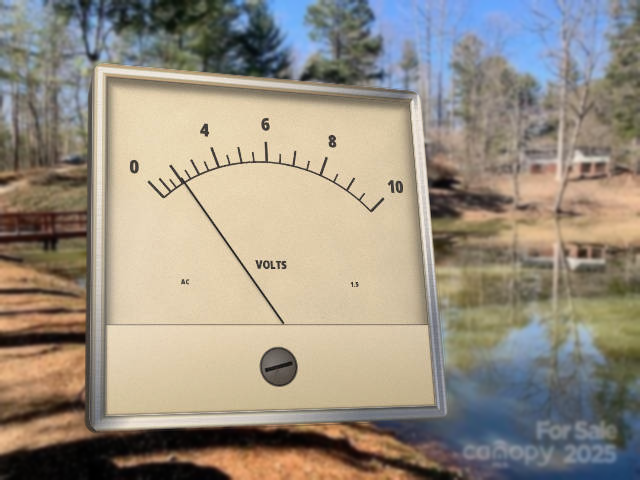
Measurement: 2V
